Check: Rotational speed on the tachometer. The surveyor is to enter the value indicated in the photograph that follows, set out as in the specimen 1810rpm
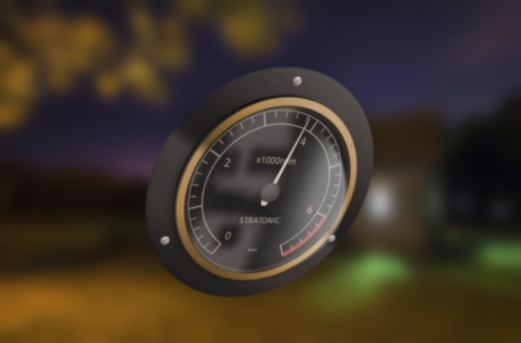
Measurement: 3800rpm
